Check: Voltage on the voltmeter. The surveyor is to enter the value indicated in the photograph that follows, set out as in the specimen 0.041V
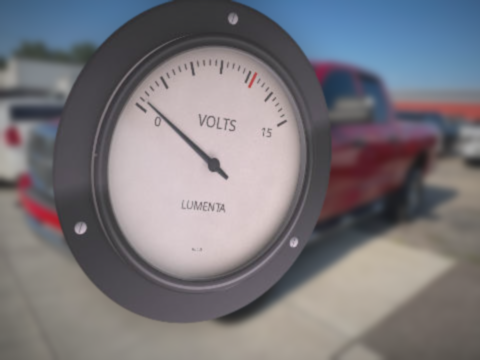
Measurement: 0.5V
